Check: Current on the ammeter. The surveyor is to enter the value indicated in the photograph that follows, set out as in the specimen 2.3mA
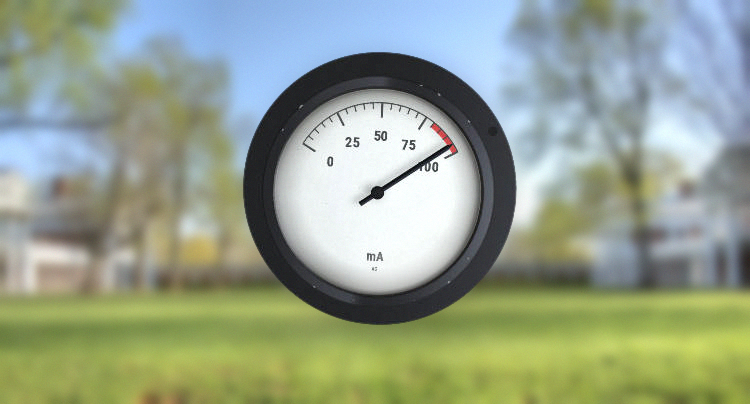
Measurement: 95mA
